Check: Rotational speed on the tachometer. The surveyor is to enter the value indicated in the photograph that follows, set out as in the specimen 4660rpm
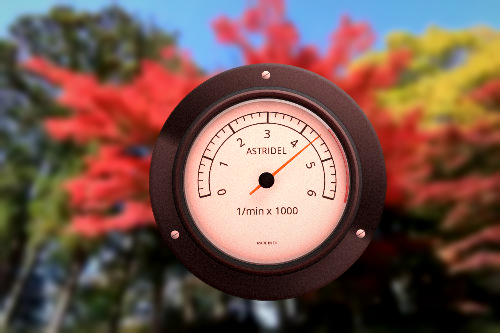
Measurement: 4400rpm
